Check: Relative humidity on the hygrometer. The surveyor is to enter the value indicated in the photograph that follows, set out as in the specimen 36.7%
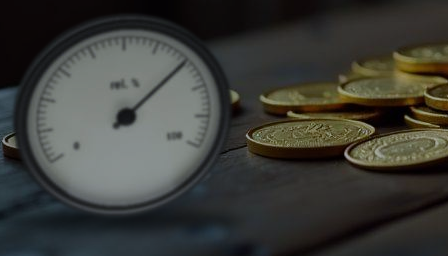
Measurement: 70%
